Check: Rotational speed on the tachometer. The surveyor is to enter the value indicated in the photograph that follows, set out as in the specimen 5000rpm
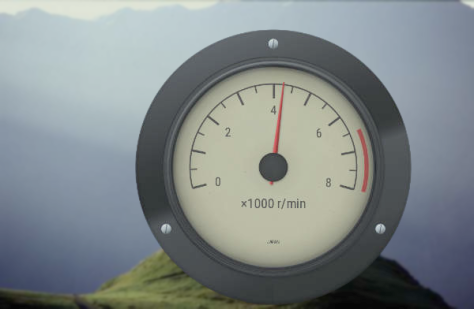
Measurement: 4250rpm
